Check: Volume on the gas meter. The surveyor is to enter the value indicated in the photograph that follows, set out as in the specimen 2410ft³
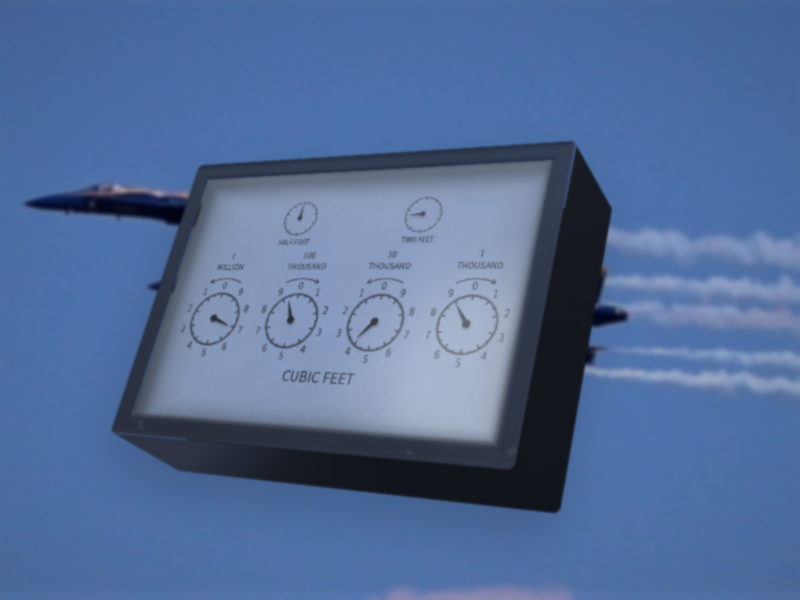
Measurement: 693900ft³
